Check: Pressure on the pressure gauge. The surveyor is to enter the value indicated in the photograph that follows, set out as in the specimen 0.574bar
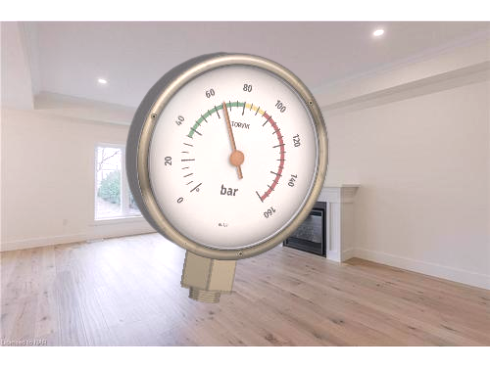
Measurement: 65bar
